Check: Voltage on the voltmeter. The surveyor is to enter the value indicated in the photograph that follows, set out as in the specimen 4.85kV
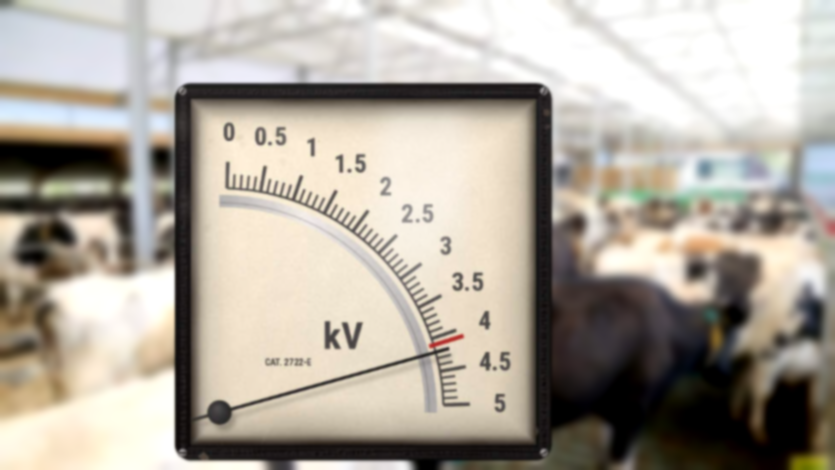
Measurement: 4.2kV
